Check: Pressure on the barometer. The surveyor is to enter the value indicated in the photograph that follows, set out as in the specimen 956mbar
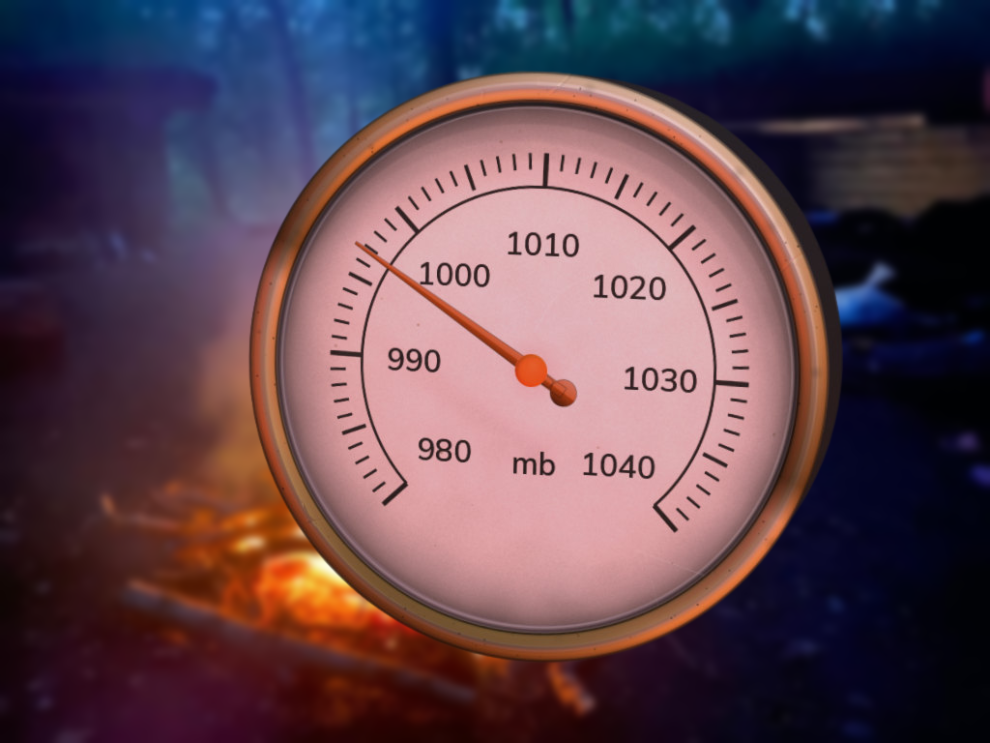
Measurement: 997mbar
